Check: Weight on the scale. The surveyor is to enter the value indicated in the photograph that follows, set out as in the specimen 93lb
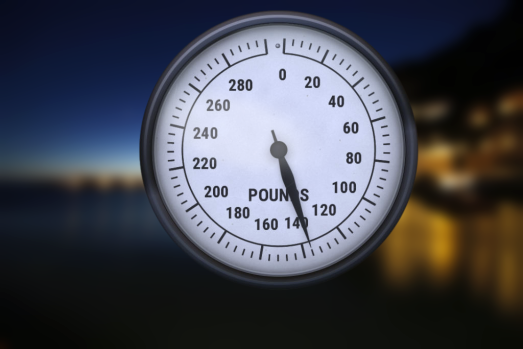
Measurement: 136lb
